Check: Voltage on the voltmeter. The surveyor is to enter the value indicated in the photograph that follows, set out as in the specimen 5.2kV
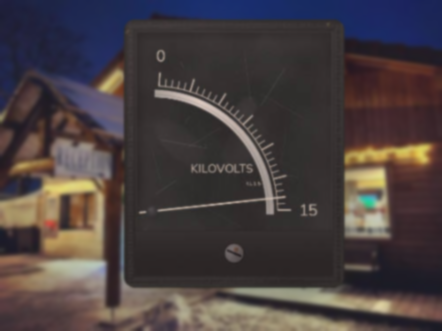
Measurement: 14kV
